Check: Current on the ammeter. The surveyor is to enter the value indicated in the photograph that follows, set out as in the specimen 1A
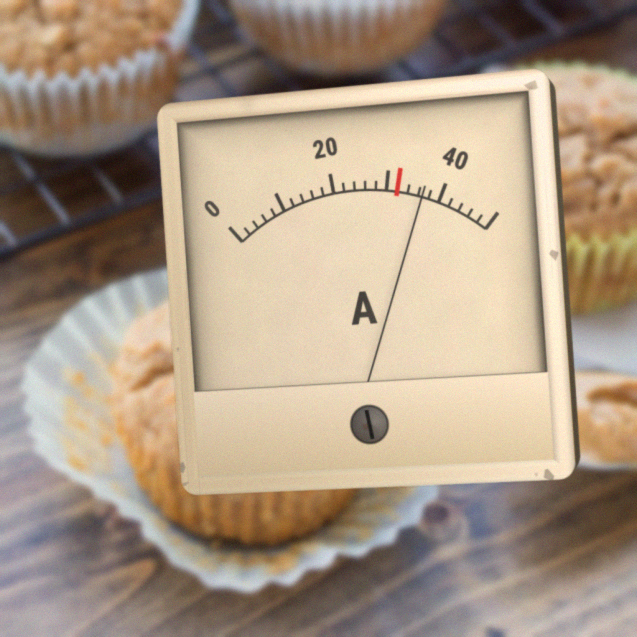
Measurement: 37A
